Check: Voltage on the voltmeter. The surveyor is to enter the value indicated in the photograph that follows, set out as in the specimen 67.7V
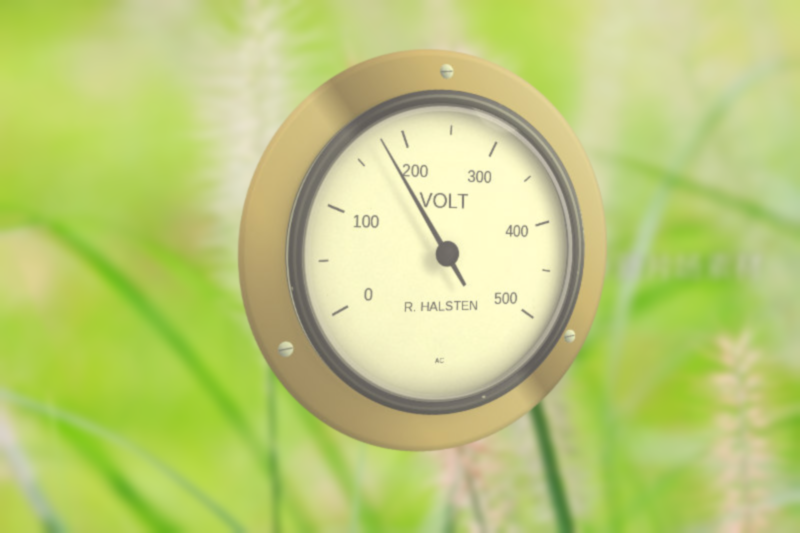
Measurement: 175V
